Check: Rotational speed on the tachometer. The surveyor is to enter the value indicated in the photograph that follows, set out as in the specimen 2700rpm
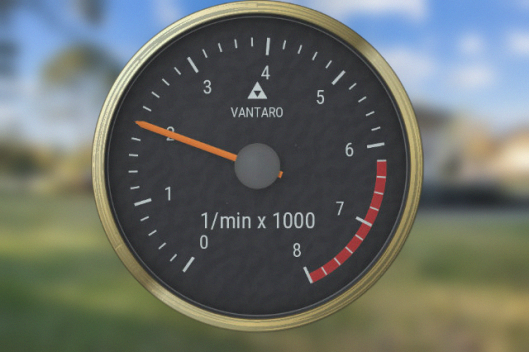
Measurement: 2000rpm
